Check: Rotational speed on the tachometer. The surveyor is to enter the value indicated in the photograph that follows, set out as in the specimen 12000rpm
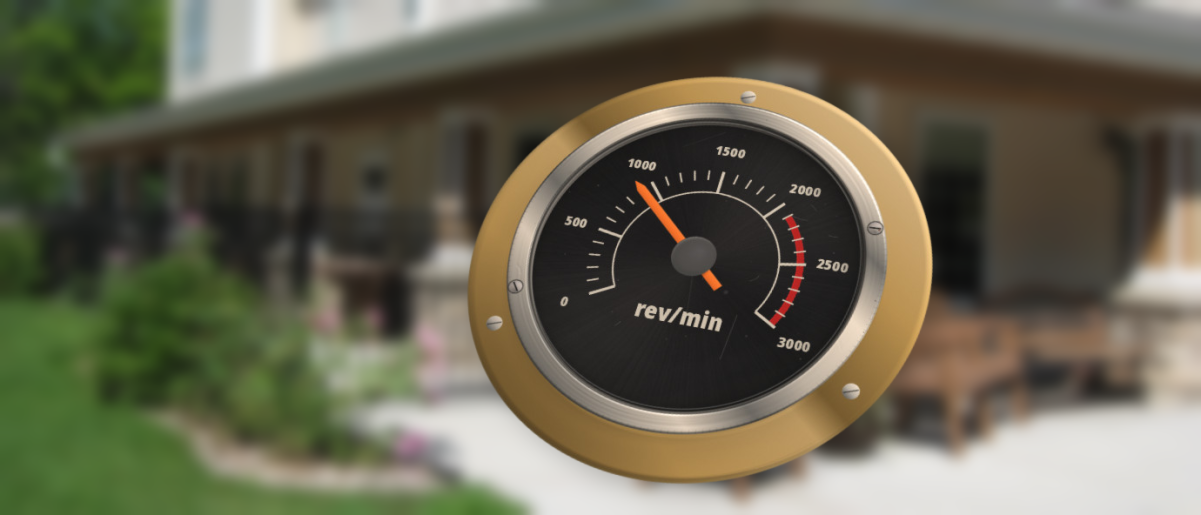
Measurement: 900rpm
